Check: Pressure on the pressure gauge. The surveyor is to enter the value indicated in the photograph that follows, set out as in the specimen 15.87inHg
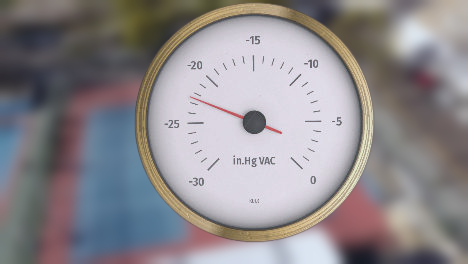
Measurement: -22.5inHg
